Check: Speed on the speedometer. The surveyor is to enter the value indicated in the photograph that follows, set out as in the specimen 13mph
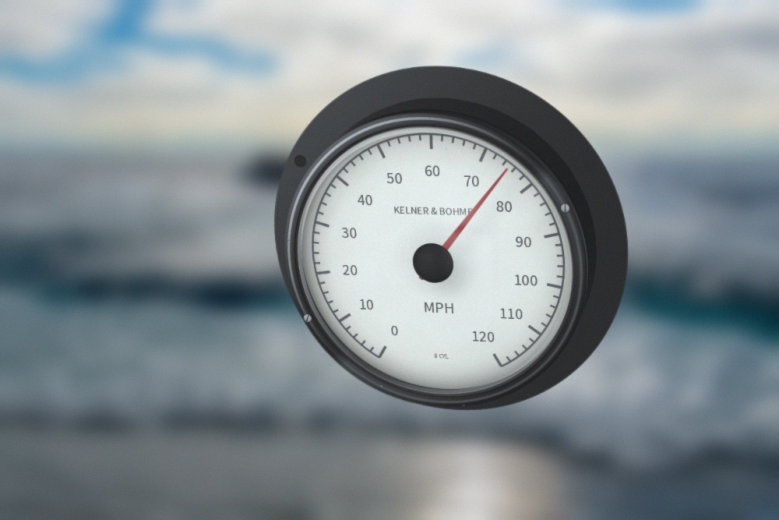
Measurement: 75mph
